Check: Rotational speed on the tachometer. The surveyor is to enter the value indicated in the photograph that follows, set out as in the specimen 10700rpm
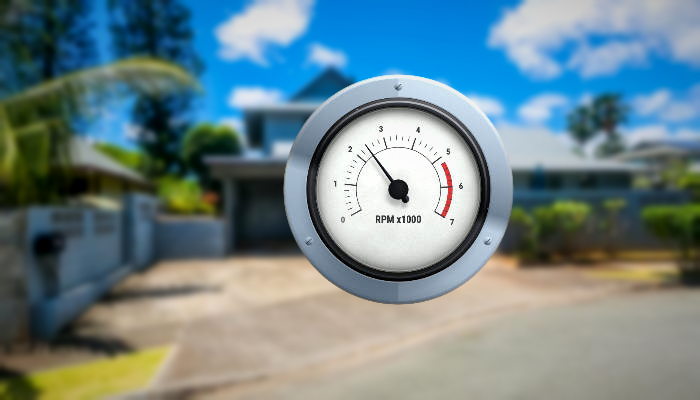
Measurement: 2400rpm
